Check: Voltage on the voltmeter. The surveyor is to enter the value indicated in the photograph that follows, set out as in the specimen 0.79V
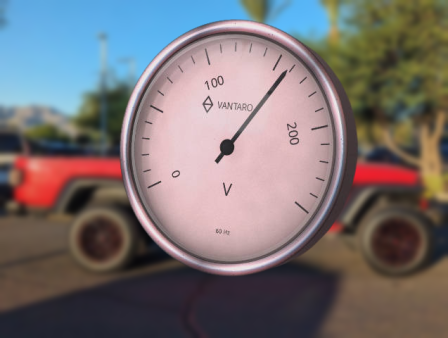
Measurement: 160V
